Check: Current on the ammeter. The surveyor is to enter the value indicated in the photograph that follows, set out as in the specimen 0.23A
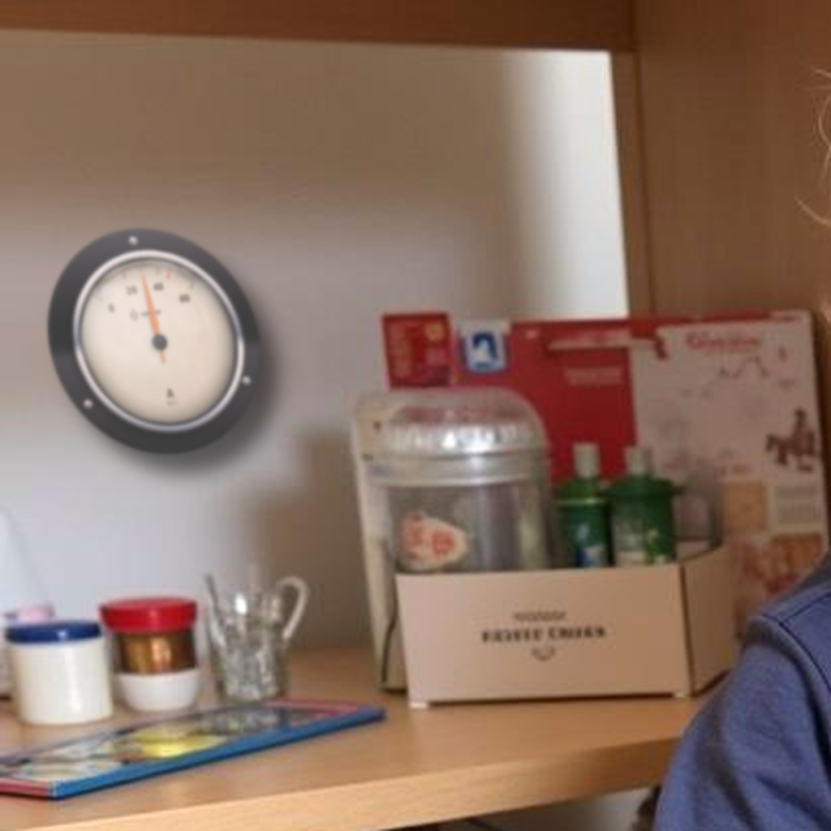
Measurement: 30A
